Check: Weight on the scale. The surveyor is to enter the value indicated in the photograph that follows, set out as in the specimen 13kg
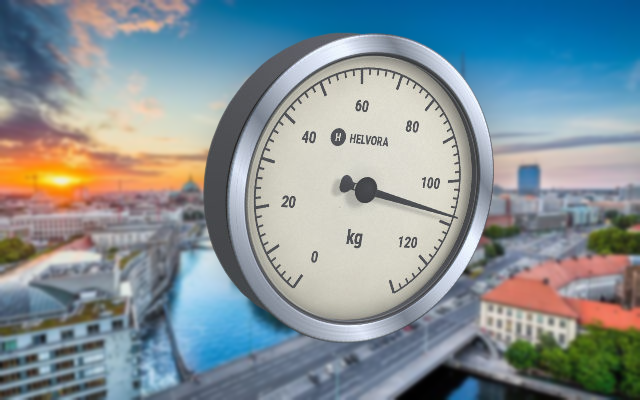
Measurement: 108kg
